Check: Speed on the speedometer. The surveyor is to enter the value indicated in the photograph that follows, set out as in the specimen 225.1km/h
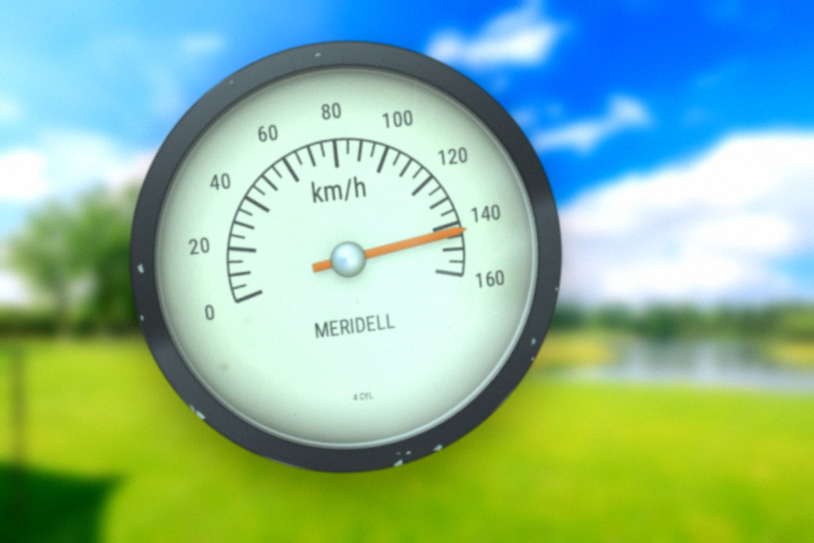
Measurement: 142.5km/h
